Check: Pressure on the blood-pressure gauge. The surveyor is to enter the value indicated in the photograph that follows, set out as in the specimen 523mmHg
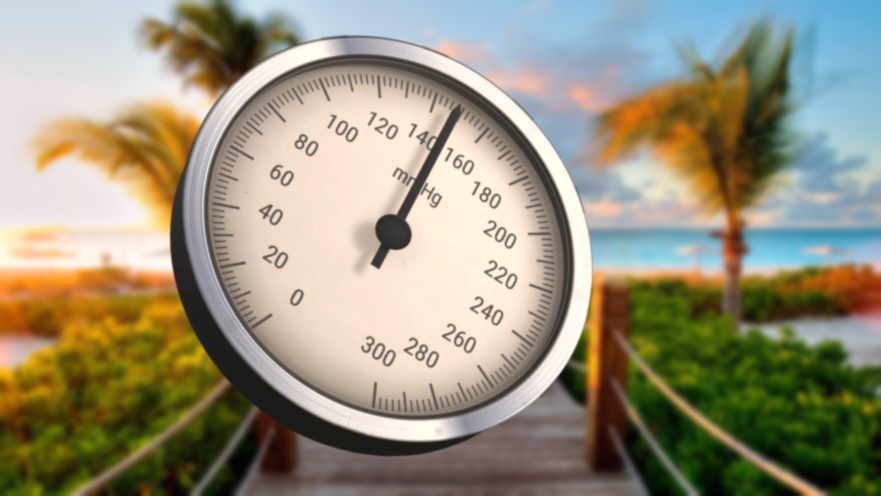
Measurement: 148mmHg
